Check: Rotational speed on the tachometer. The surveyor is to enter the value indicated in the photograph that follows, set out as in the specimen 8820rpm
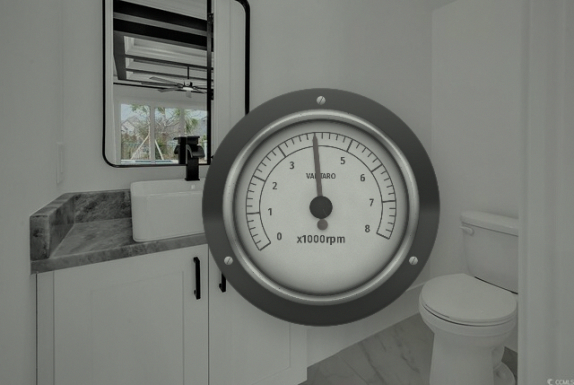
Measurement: 4000rpm
